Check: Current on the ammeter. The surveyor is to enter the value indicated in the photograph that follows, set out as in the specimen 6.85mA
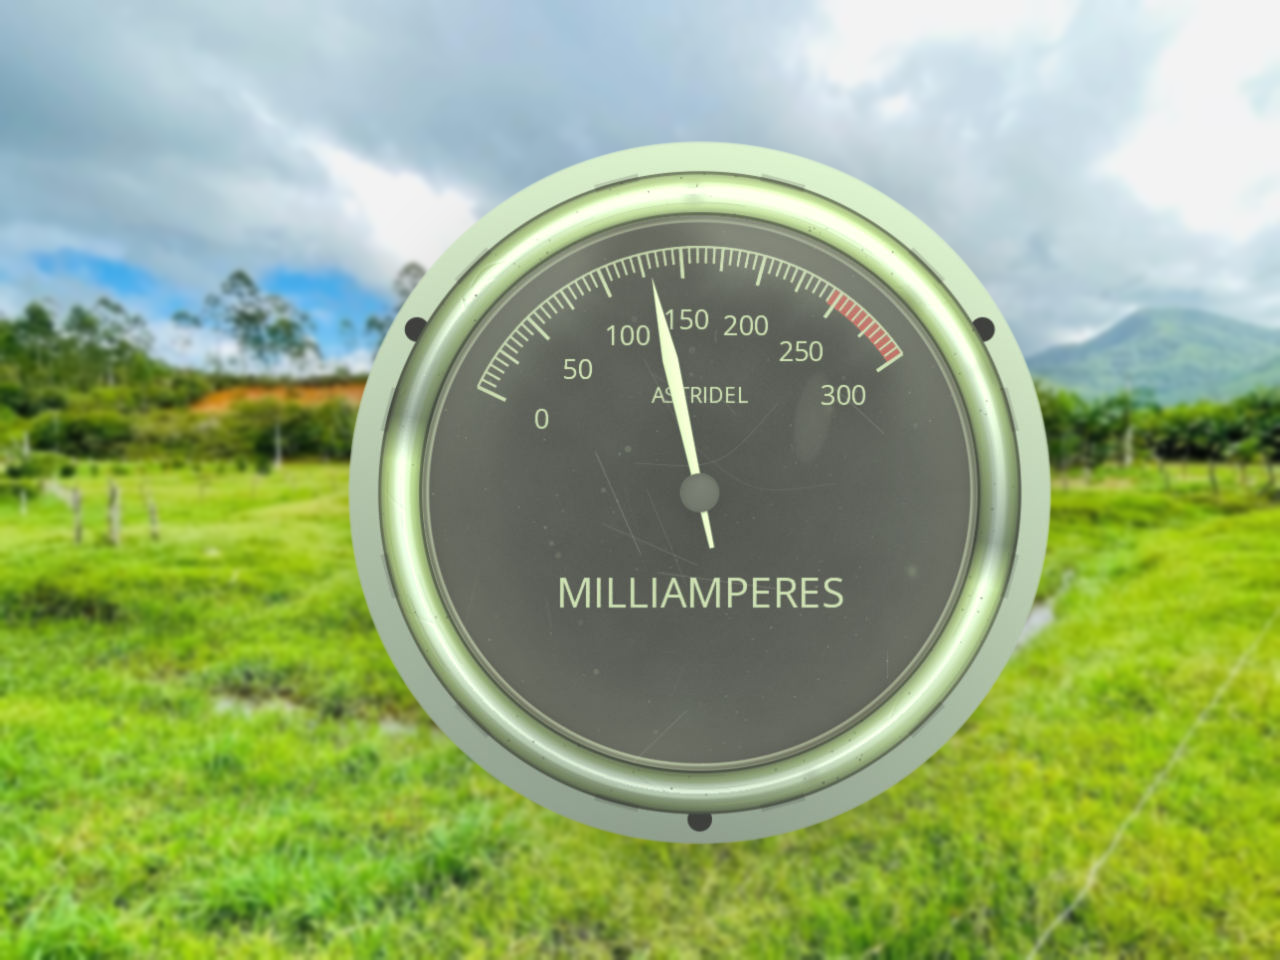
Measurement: 130mA
